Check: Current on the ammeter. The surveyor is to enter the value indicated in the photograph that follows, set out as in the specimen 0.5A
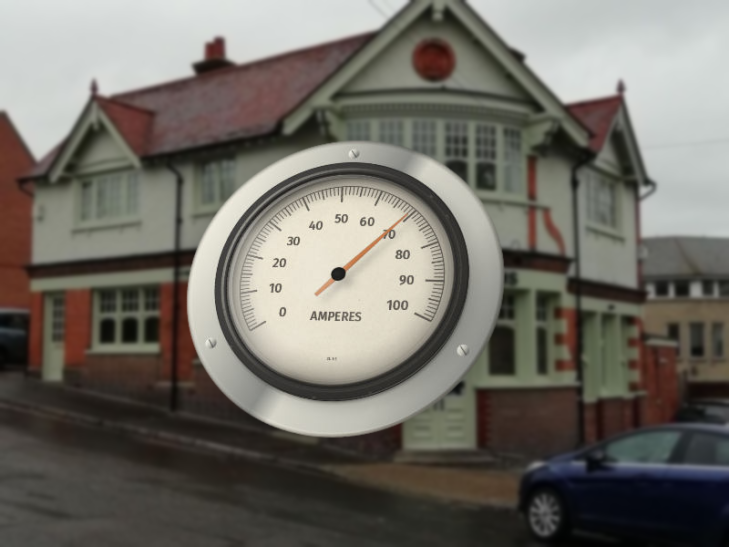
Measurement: 70A
